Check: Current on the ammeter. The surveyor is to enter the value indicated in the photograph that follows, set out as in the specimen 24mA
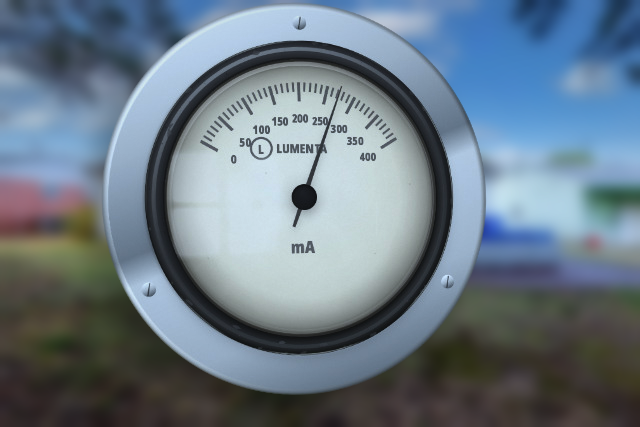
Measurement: 270mA
